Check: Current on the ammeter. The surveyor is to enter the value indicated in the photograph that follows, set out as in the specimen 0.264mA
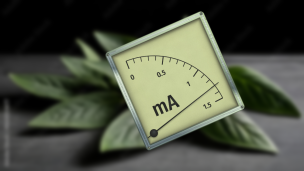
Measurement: 1.3mA
